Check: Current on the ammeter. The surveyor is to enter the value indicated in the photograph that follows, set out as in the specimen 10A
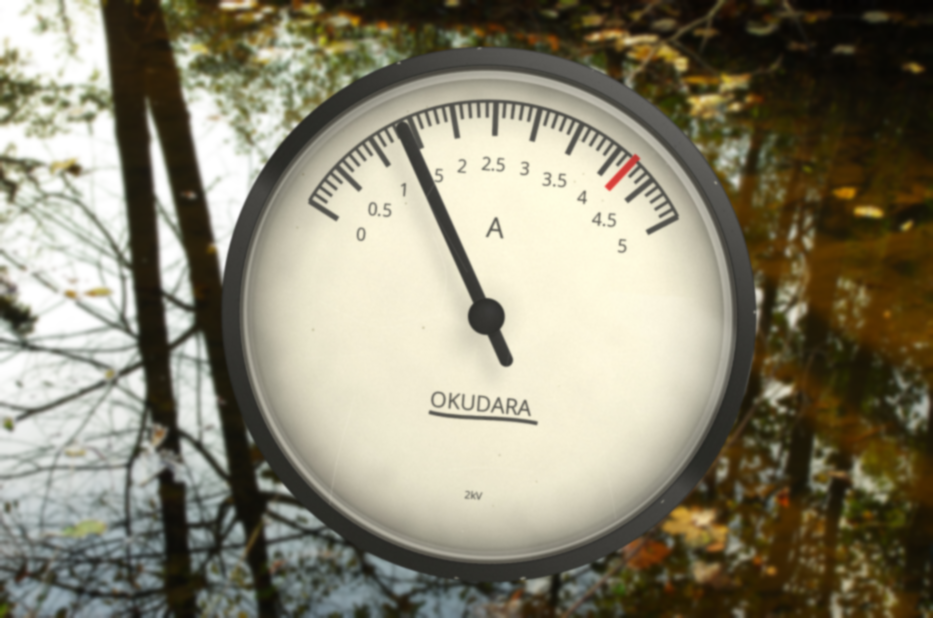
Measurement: 1.4A
